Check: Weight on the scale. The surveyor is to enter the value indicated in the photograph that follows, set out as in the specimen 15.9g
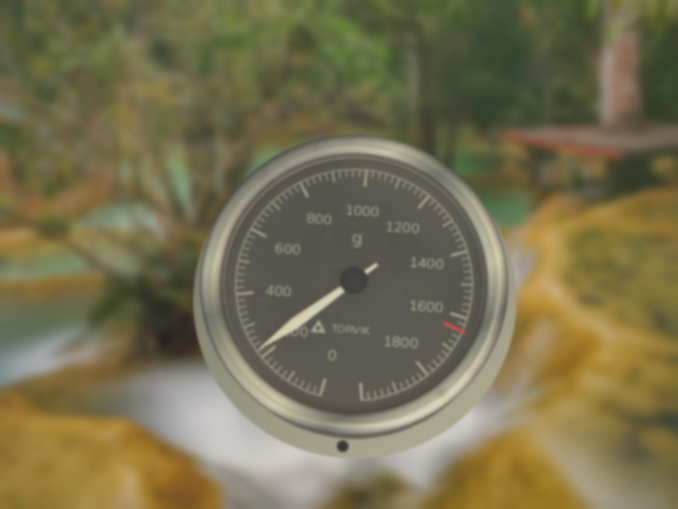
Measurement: 220g
